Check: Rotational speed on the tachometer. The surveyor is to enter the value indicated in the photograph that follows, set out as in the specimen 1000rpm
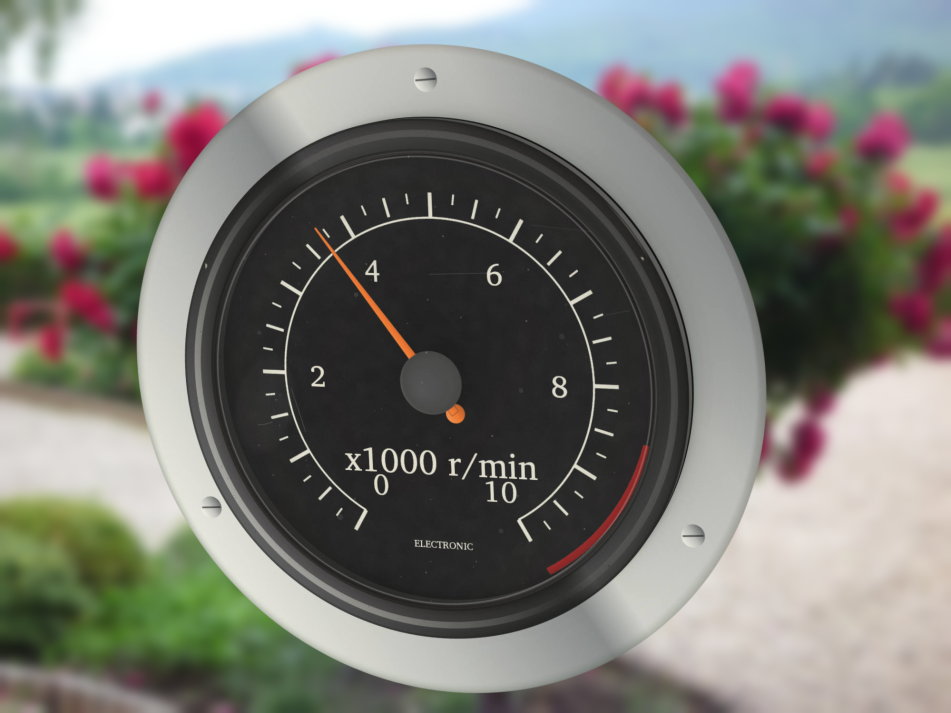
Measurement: 3750rpm
